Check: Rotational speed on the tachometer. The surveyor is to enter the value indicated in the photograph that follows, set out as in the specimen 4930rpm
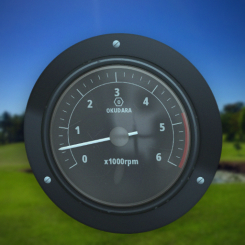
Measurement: 500rpm
